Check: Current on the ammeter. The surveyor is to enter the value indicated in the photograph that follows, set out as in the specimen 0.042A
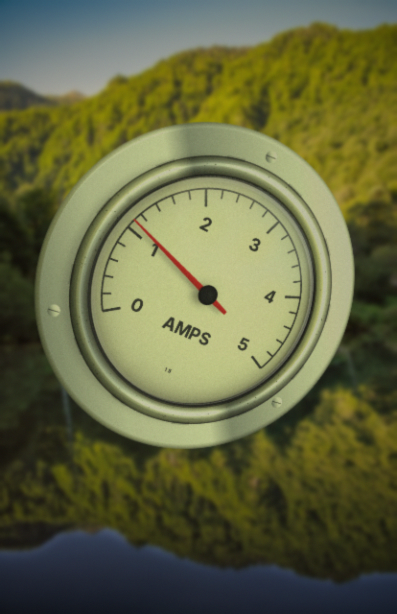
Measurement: 1.1A
